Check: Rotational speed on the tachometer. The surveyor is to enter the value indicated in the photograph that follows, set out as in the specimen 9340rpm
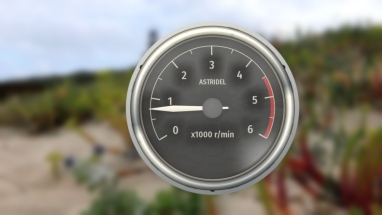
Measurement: 750rpm
